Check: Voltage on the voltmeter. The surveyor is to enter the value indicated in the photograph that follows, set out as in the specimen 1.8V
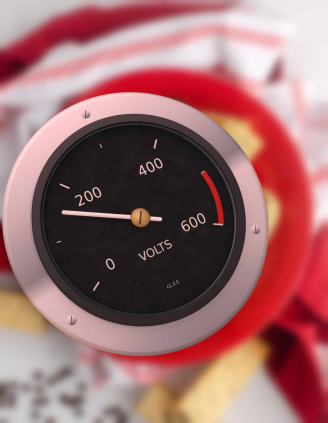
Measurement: 150V
